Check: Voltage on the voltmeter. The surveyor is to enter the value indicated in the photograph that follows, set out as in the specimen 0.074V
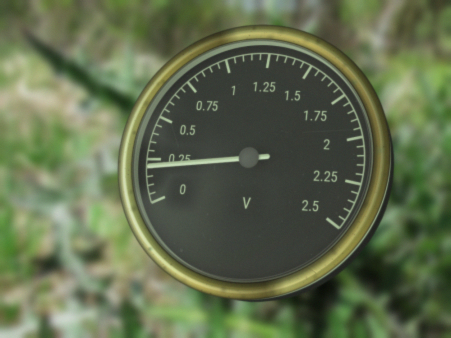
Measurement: 0.2V
